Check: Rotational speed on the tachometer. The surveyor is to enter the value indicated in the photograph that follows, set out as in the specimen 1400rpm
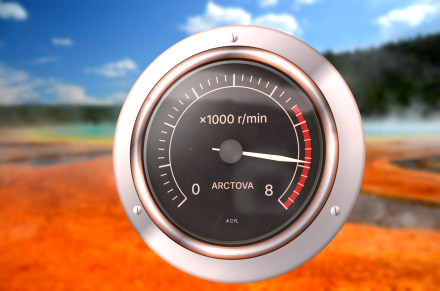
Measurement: 6900rpm
